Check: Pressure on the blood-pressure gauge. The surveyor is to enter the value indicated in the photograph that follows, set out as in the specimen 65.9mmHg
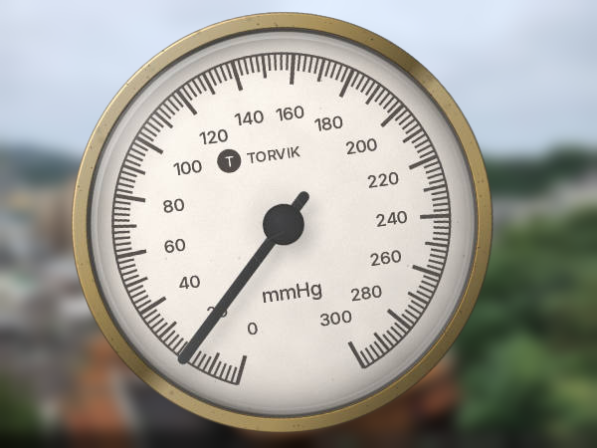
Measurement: 20mmHg
